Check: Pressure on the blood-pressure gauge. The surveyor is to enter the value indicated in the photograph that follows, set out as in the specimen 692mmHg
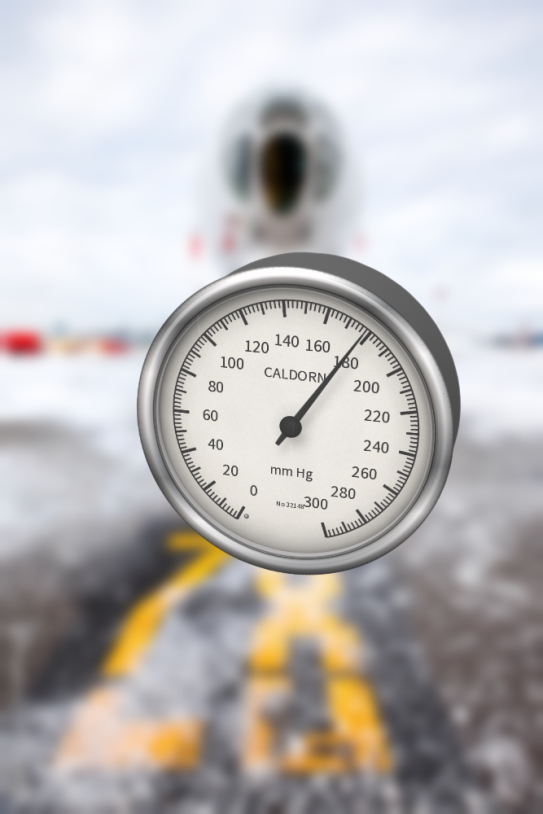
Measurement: 178mmHg
